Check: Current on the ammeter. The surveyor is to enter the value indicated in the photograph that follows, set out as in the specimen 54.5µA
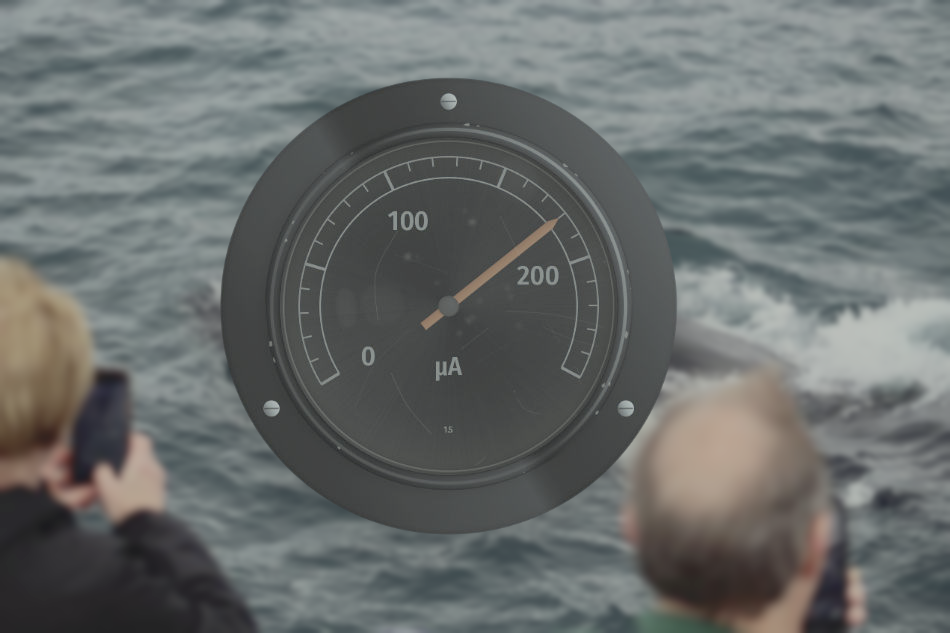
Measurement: 180µA
